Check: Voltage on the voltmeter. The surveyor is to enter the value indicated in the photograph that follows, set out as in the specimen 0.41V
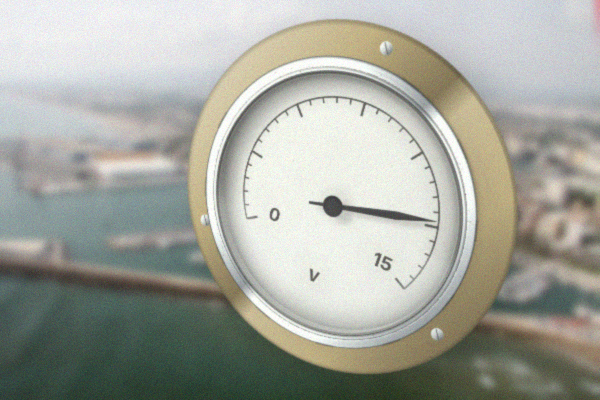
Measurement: 12.25V
